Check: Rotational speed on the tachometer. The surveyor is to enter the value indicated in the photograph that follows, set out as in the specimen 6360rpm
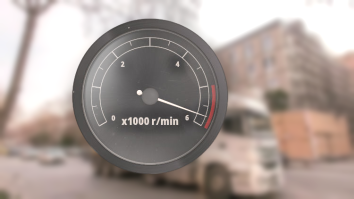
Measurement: 5750rpm
